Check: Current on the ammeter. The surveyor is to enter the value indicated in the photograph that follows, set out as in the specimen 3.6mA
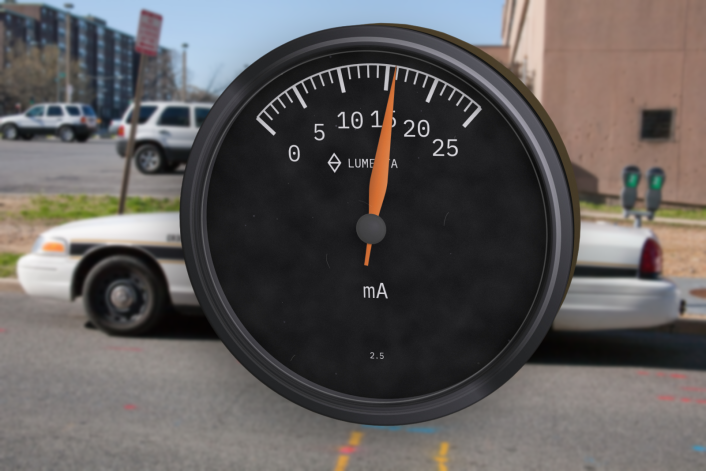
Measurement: 16mA
